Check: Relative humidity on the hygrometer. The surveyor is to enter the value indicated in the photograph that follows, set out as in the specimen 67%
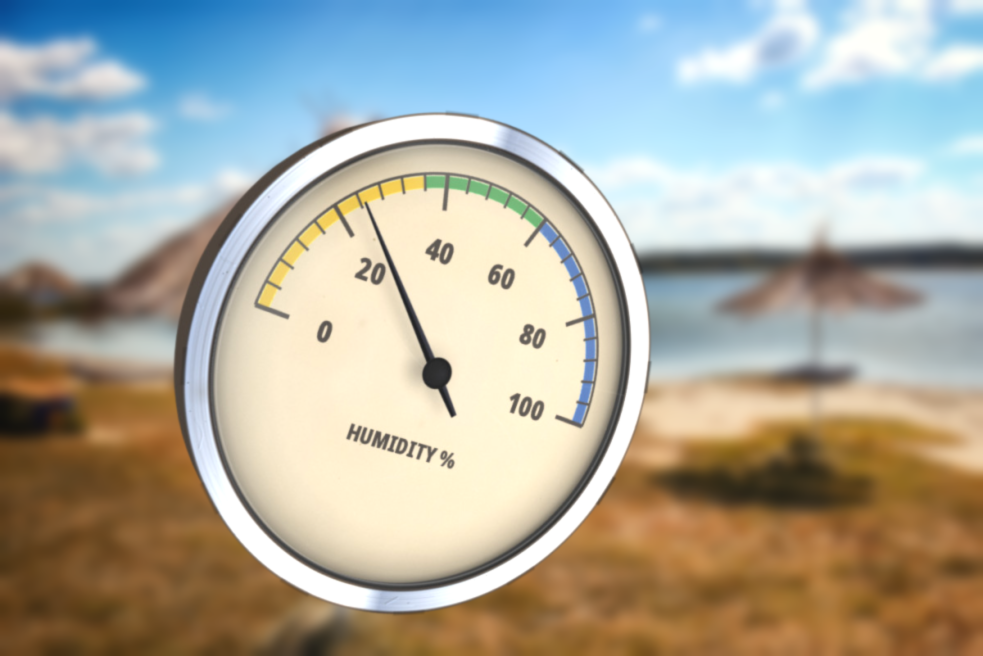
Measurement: 24%
